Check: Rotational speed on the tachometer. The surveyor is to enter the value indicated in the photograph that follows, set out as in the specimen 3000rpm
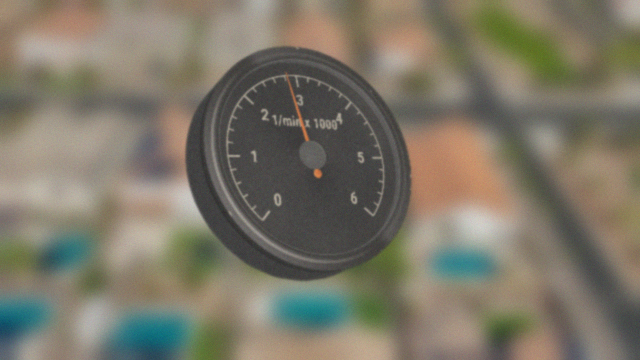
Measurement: 2800rpm
